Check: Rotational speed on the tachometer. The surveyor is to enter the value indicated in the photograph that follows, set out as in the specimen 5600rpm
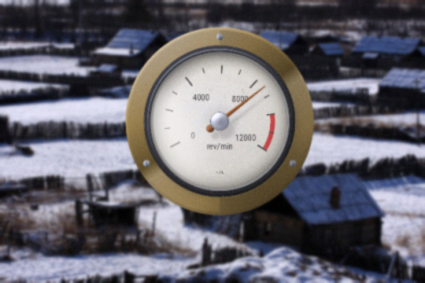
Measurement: 8500rpm
